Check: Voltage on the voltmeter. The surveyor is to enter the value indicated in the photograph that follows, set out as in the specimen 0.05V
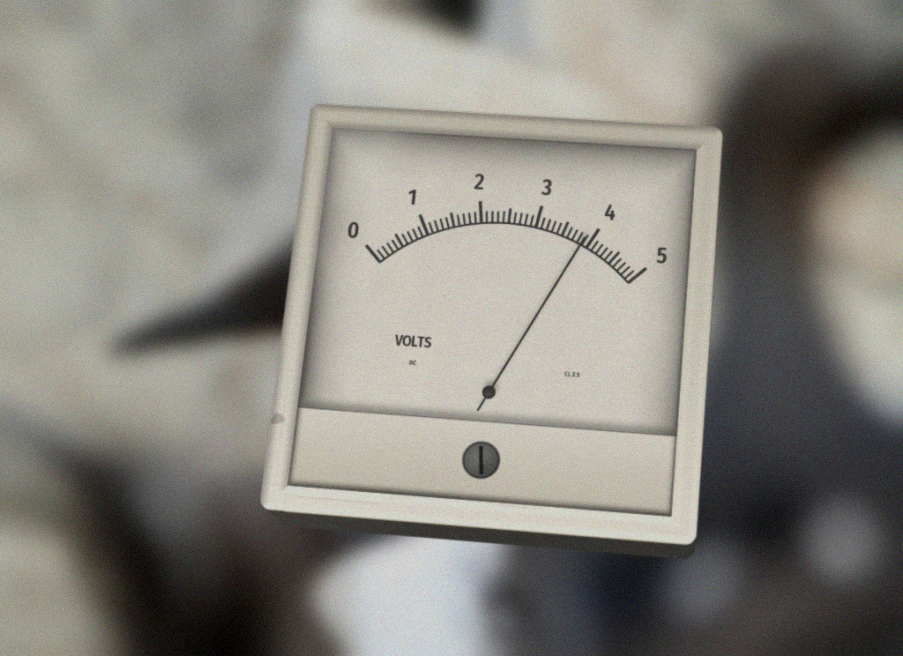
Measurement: 3.9V
